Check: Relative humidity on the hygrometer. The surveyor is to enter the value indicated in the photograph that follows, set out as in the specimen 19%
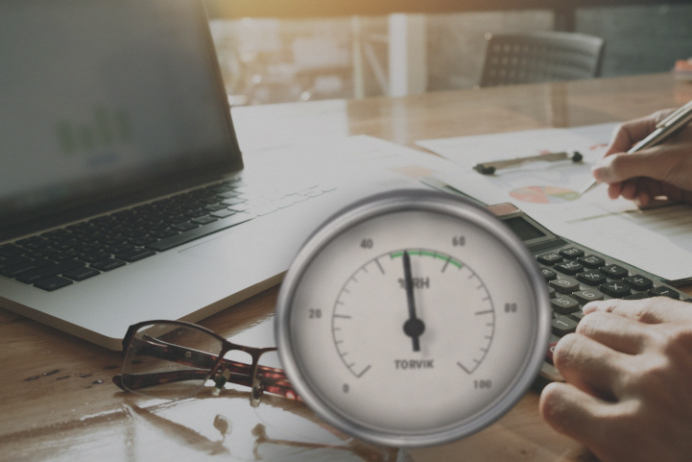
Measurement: 48%
